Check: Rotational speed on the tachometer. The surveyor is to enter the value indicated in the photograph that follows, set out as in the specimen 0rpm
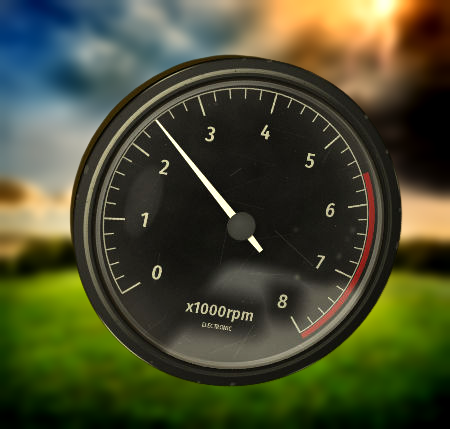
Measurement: 2400rpm
